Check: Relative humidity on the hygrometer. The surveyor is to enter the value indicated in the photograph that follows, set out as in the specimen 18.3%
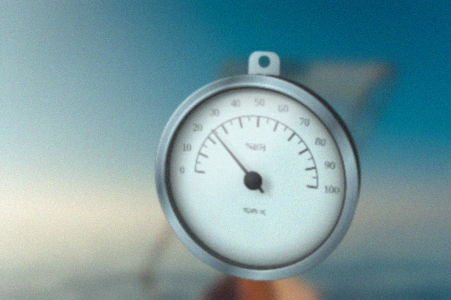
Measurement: 25%
